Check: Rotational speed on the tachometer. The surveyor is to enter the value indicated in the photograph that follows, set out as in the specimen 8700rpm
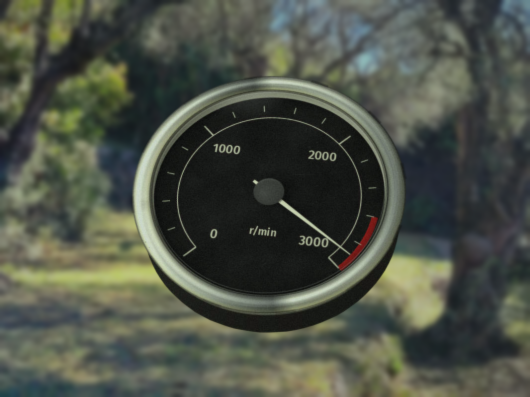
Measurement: 2900rpm
